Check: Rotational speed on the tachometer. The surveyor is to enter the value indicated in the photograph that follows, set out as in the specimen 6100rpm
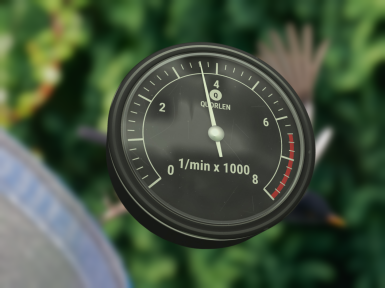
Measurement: 3600rpm
